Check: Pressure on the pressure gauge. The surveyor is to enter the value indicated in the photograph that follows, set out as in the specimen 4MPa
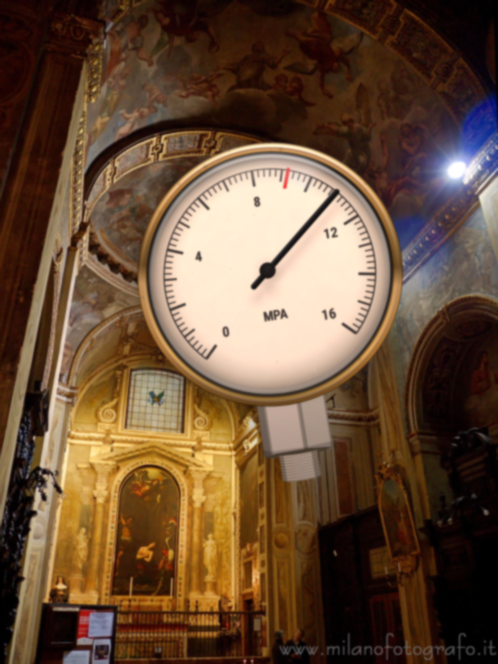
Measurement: 11MPa
